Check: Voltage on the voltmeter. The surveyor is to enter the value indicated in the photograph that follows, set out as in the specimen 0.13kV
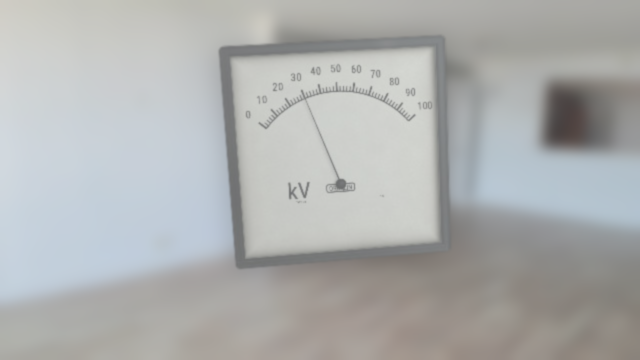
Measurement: 30kV
